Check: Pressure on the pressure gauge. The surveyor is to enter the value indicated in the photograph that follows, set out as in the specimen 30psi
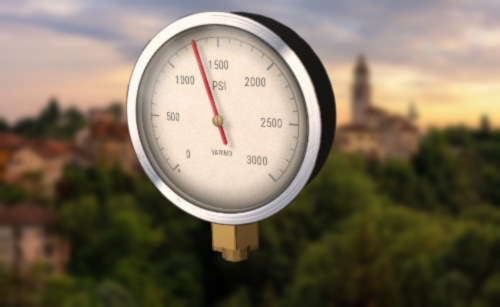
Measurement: 1300psi
